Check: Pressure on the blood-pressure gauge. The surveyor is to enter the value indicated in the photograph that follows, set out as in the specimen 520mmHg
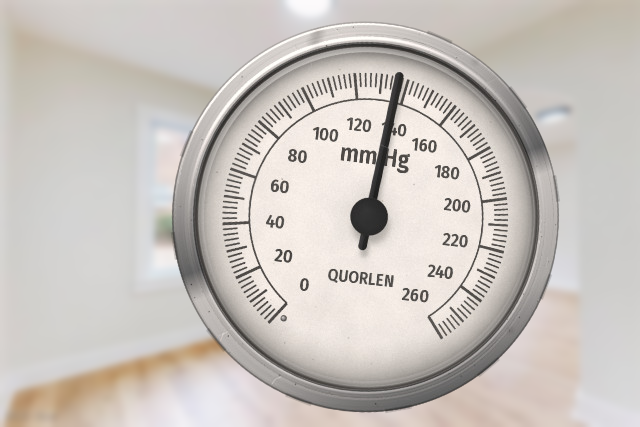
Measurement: 136mmHg
